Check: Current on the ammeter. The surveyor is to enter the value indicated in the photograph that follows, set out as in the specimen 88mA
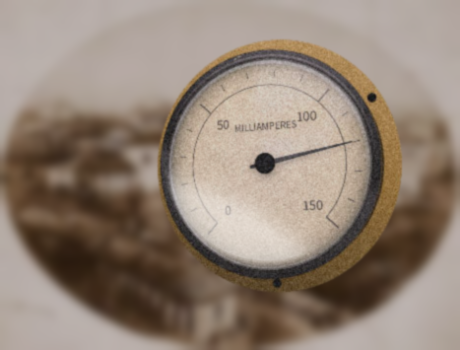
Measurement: 120mA
